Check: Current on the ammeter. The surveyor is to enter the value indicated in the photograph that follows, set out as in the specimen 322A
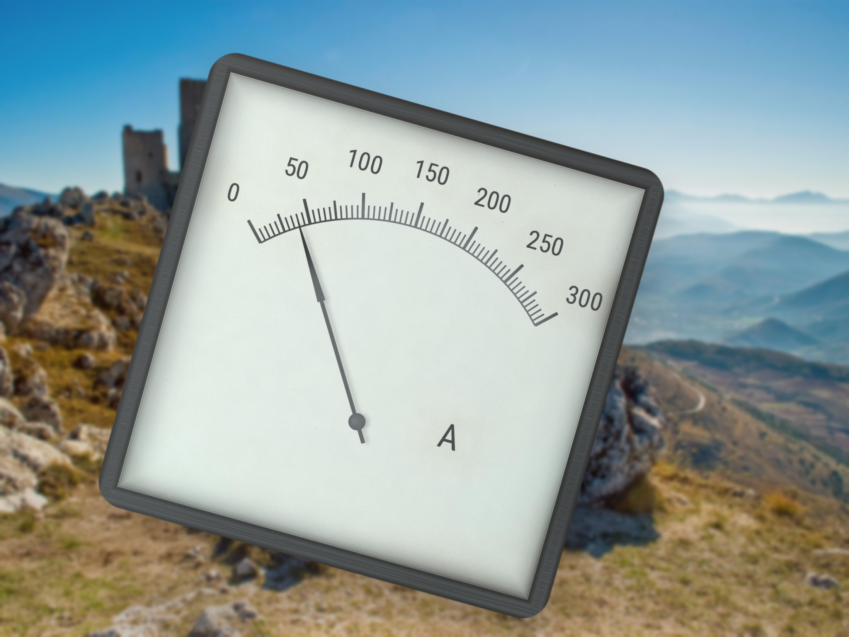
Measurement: 40A
